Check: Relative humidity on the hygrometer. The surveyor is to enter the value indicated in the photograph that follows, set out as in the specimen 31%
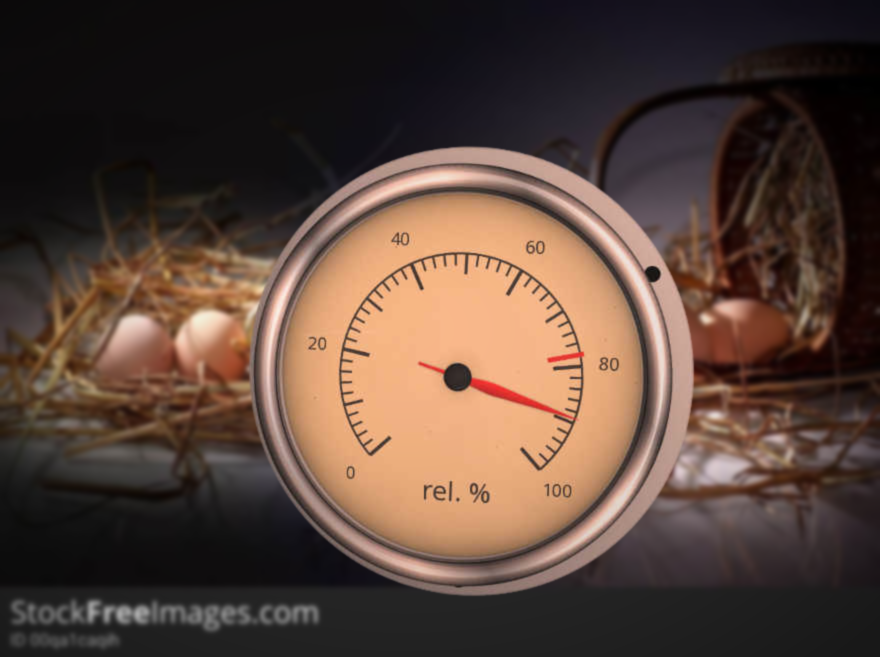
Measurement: 89%
